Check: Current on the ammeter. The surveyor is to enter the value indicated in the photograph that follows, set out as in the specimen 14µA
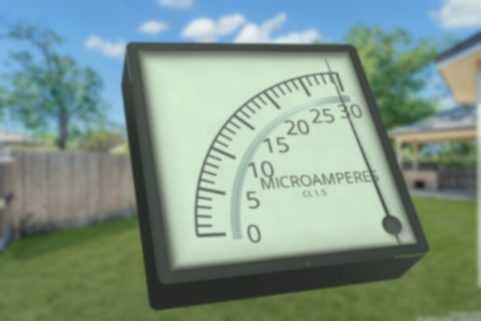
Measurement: 29µA
